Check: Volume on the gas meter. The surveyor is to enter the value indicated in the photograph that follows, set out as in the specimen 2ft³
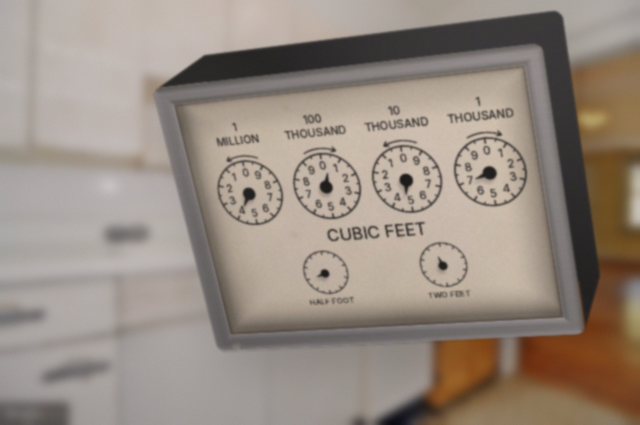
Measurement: 404700ft³
